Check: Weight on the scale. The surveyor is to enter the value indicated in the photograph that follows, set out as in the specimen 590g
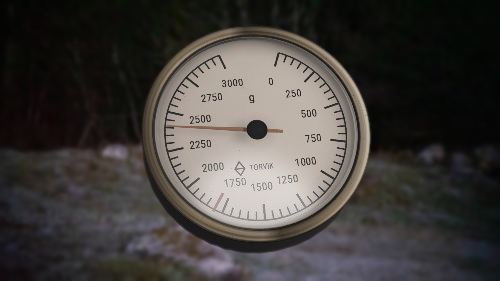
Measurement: 2400g
